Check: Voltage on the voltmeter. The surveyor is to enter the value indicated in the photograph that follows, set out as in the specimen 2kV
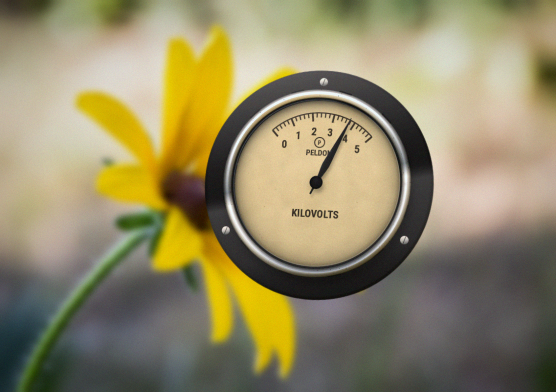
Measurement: 3.8kV
